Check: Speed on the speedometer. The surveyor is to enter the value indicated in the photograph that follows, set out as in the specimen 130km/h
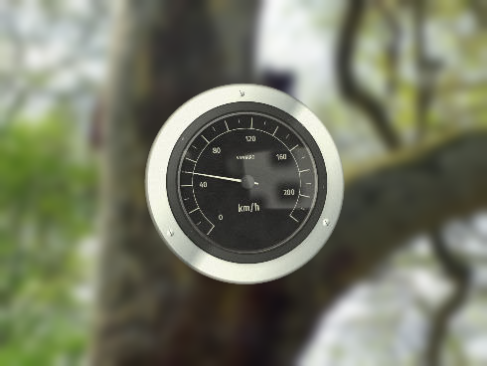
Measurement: 50km/h
